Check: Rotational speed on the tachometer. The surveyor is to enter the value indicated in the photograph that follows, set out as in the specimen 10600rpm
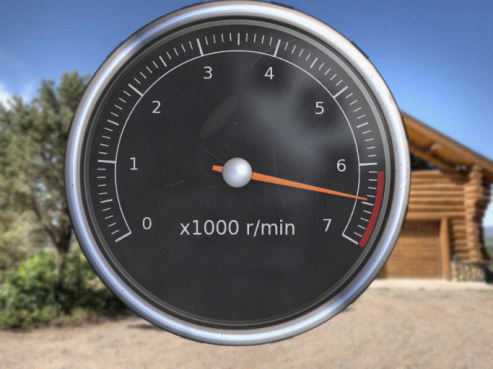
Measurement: 6450rpm
